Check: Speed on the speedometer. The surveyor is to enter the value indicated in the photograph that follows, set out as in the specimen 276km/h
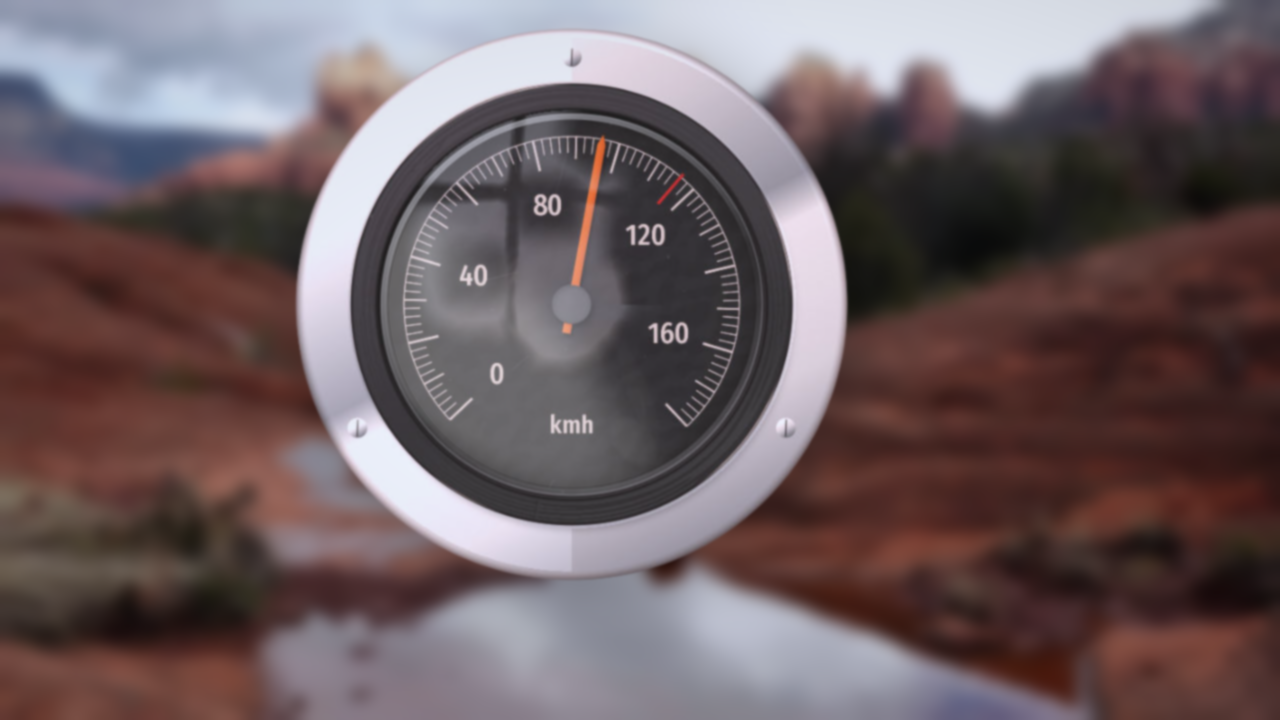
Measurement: 96km/h
